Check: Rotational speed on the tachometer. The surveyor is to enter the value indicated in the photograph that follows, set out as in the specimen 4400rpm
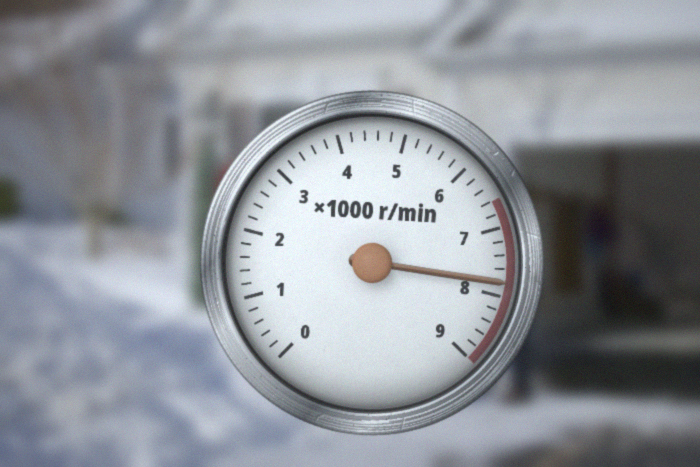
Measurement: 7800rpm
